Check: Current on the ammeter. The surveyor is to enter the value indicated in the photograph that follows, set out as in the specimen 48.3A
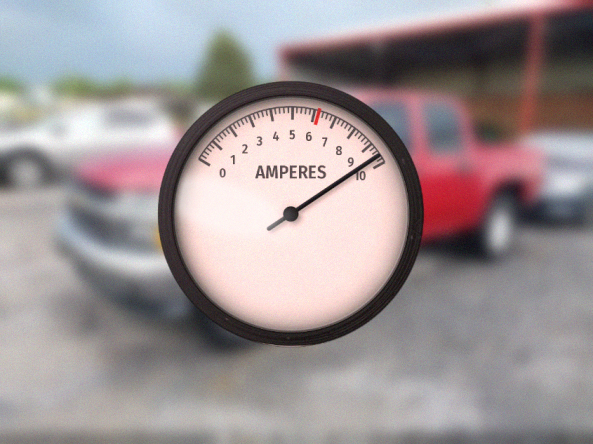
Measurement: 9.6A
